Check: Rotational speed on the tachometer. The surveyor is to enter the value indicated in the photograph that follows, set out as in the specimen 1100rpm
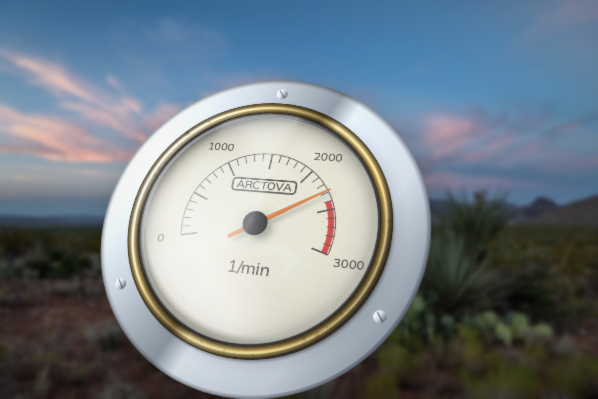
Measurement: 2300rpm
